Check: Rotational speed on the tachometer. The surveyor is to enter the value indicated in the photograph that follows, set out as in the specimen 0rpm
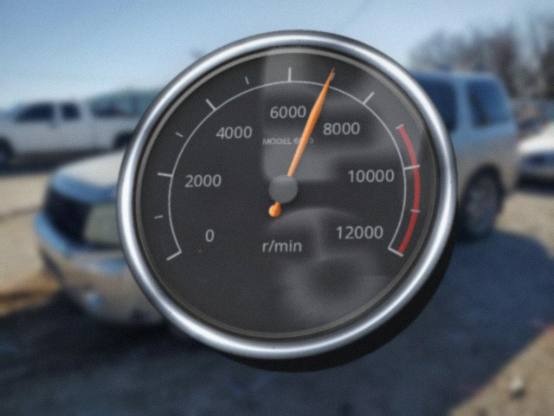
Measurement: 7000rpm
